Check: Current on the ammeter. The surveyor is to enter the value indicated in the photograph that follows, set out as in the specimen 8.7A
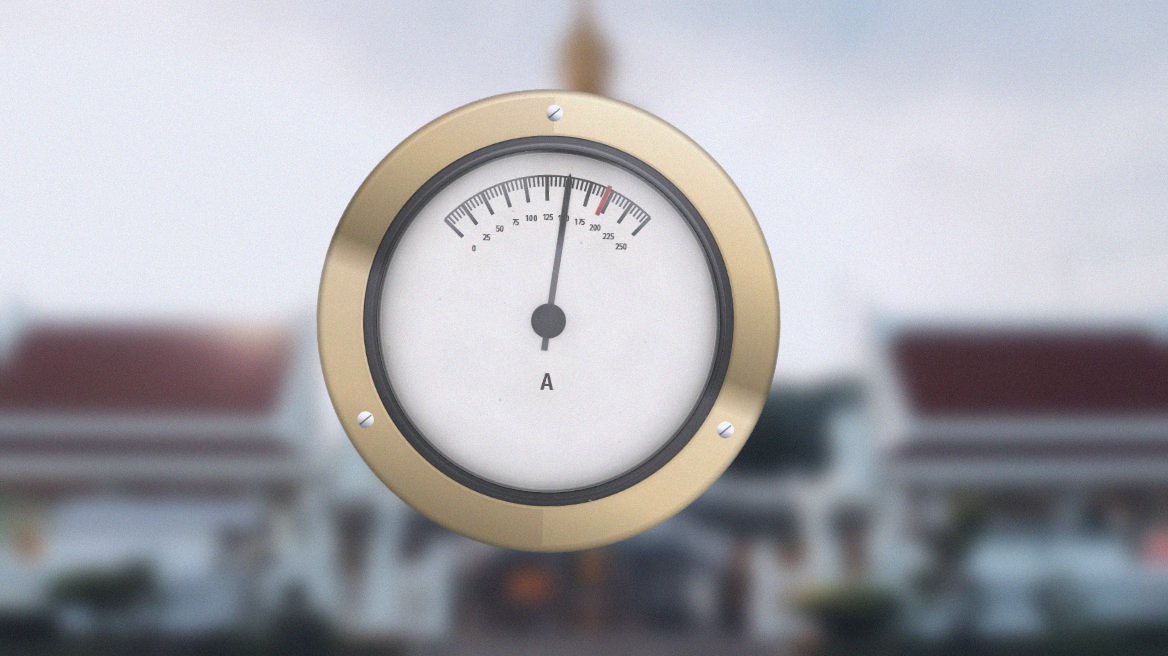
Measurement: 150A
